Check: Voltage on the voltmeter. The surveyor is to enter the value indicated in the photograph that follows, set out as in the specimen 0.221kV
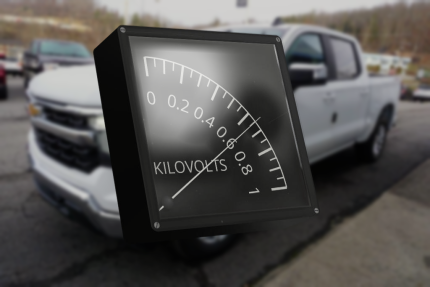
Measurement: 0.65kV
